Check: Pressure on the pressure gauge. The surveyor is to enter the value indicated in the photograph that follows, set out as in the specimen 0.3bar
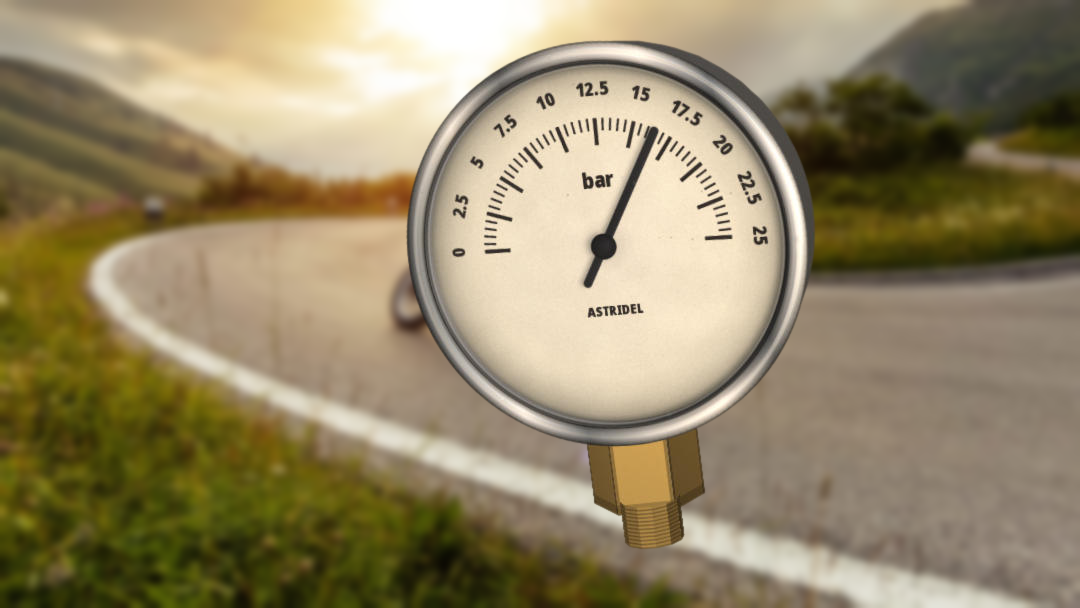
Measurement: 16.5bar
